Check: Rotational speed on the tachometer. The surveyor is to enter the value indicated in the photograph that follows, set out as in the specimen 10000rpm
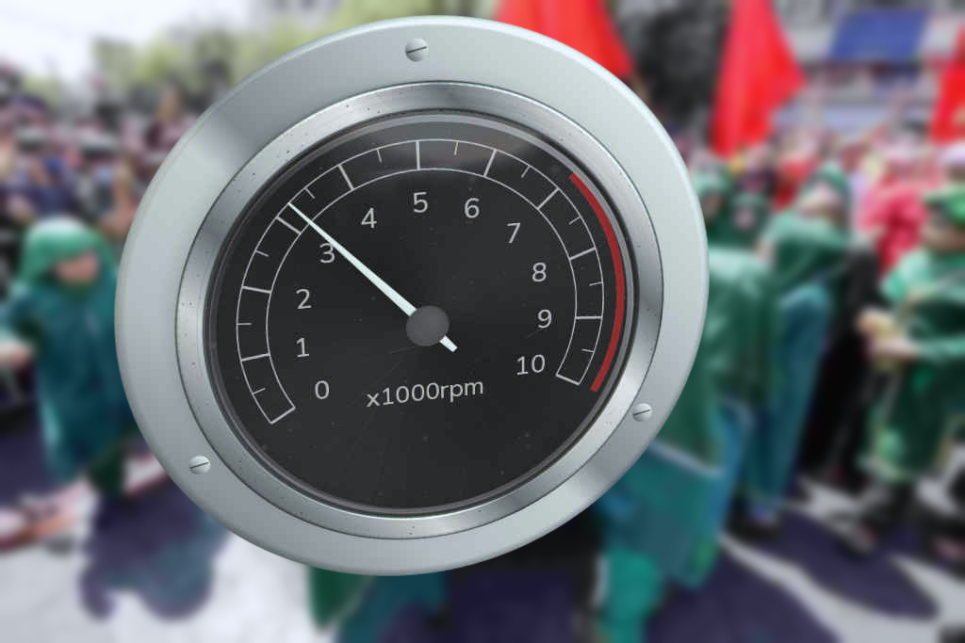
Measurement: 3250rpm
